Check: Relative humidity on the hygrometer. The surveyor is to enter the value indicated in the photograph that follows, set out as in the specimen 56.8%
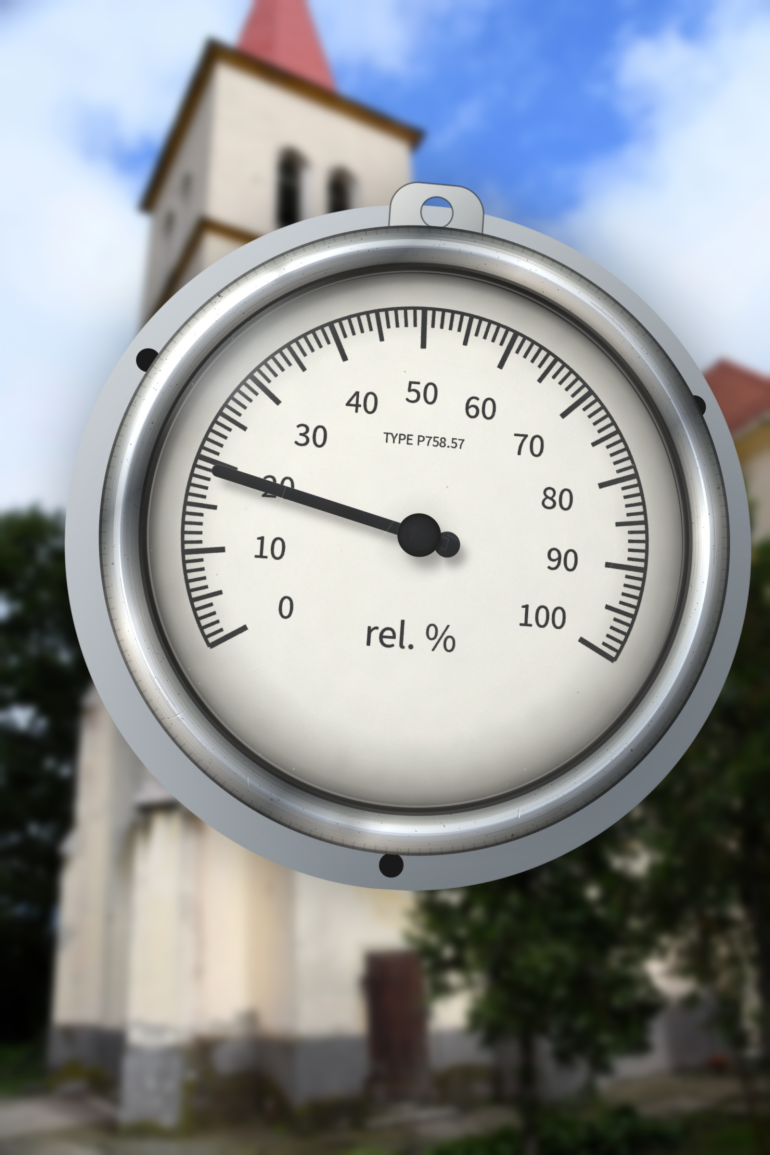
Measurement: 19%
